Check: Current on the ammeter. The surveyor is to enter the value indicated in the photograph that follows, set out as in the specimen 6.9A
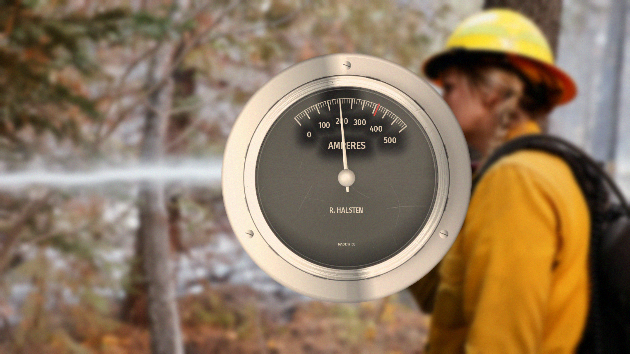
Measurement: 200A
